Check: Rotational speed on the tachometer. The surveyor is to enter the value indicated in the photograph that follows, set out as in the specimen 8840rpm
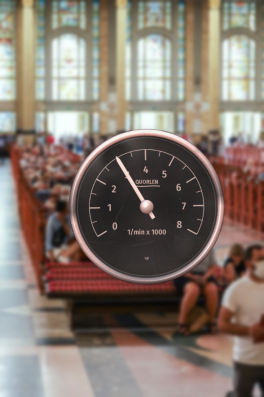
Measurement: 3000rpm
